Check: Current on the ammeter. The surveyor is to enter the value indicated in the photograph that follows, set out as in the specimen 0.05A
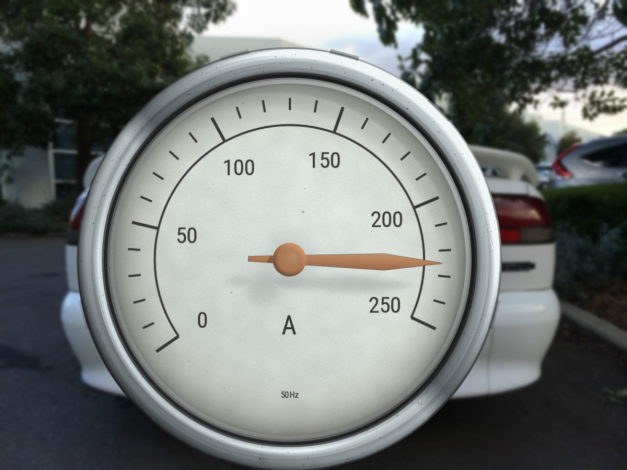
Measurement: 225A
